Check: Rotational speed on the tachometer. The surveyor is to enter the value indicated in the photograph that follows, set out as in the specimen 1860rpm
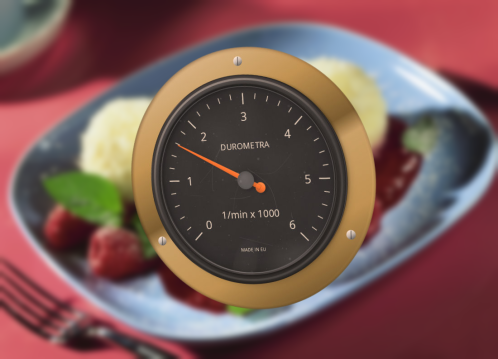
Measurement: 1600rpm
